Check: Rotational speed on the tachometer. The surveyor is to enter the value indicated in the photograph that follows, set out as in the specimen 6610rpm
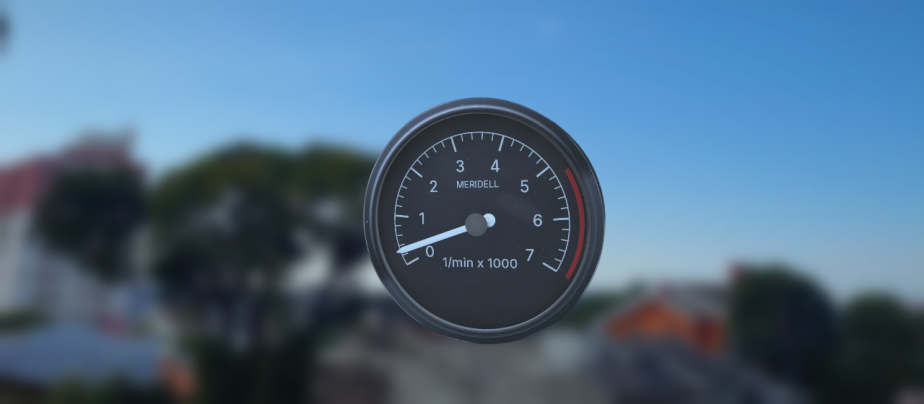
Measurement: 300rpm
